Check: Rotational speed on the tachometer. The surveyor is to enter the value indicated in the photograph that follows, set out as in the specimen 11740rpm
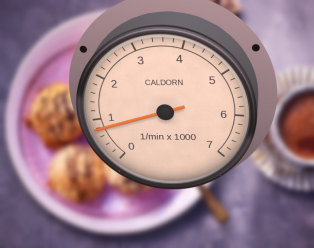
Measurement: 800rpm
